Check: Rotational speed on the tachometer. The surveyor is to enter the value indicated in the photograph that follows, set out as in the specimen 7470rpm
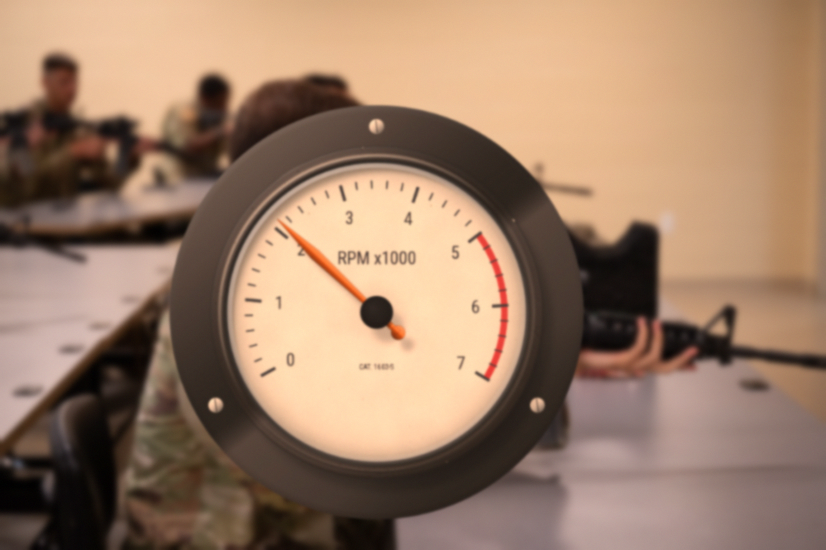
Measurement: 2100rpm
